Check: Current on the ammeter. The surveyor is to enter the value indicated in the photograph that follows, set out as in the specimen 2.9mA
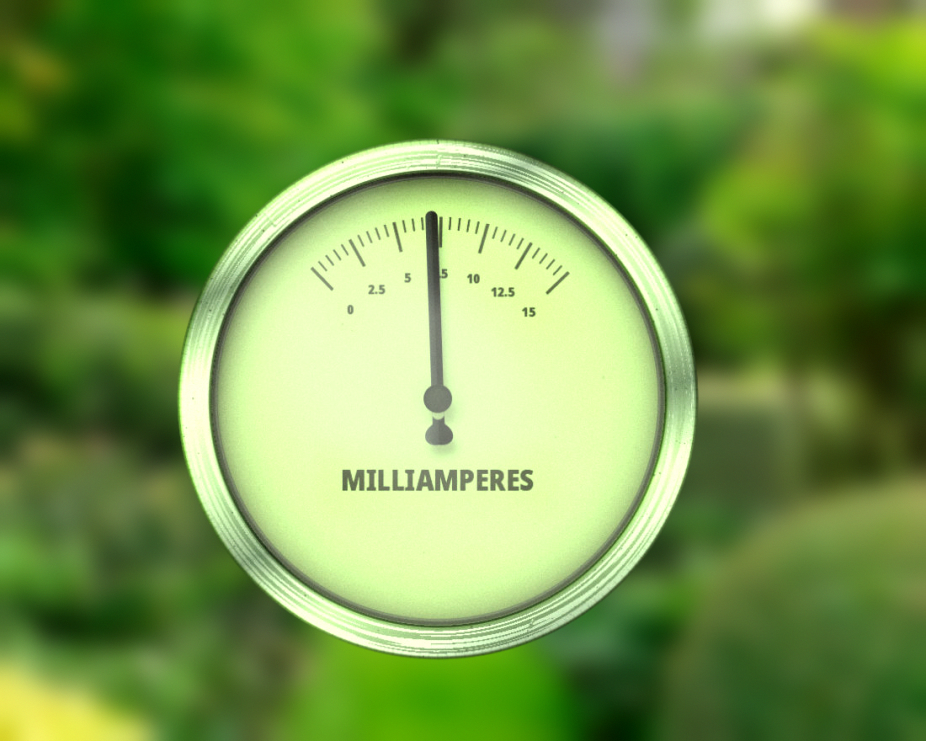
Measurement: 7mA
